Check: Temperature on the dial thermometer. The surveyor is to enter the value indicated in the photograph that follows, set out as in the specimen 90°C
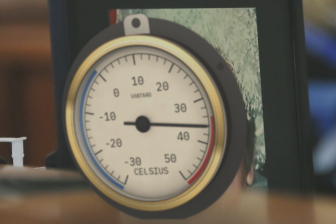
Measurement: 36°C
